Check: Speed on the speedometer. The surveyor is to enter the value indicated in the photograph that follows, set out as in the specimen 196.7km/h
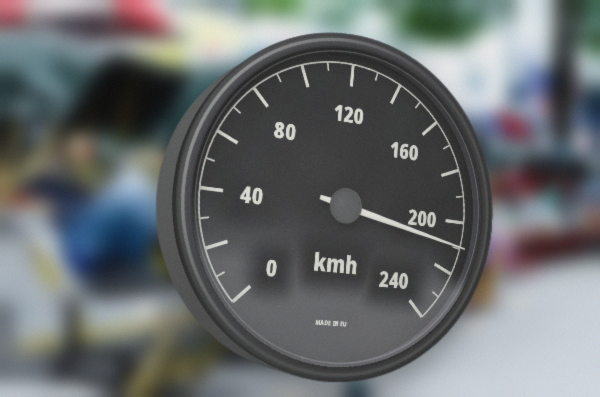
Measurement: 210km/h
